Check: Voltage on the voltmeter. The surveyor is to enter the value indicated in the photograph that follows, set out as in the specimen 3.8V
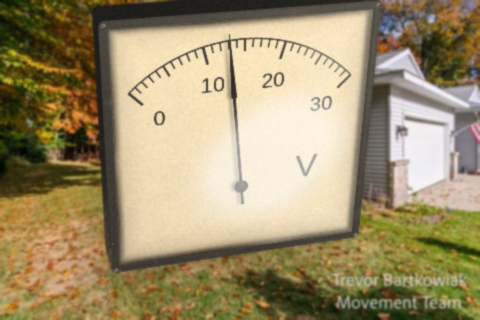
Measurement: 13V
